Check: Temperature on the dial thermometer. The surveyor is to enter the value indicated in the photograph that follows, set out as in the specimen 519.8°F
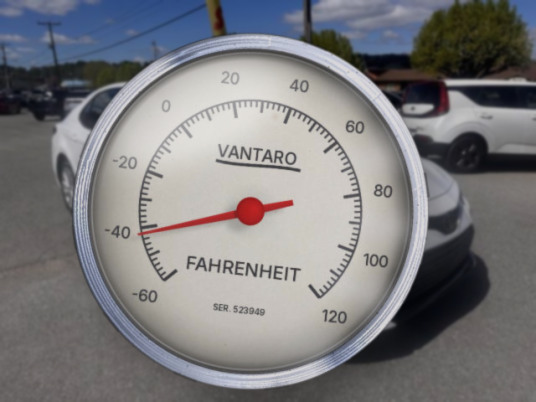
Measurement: -42°F
